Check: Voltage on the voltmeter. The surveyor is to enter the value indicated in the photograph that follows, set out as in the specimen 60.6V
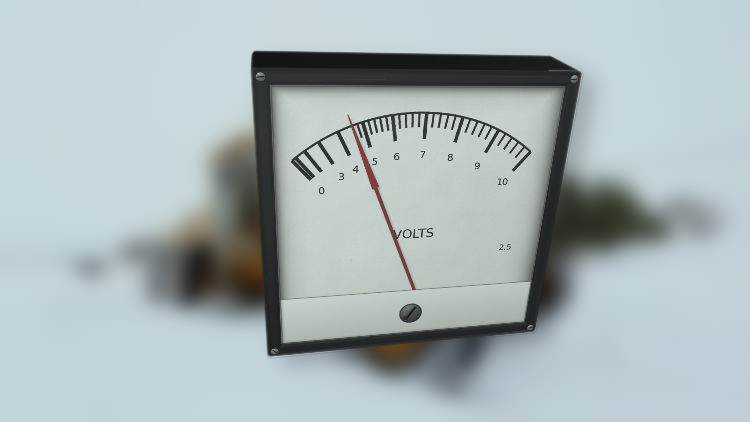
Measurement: 4.6V
